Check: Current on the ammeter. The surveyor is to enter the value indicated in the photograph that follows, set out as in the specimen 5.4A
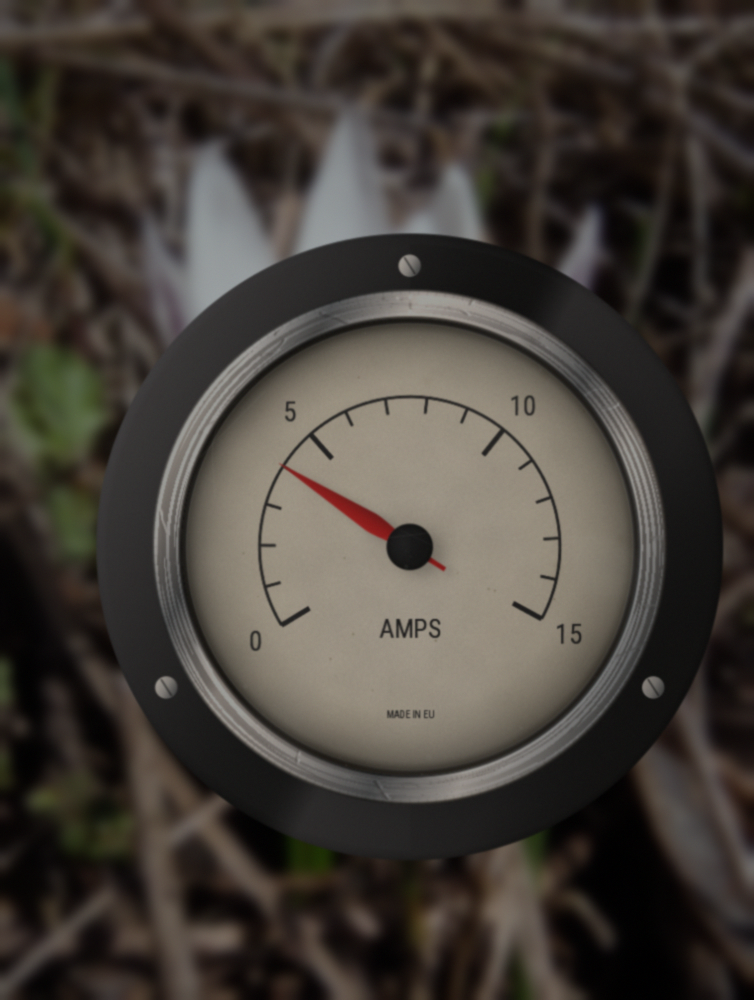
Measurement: 4A
